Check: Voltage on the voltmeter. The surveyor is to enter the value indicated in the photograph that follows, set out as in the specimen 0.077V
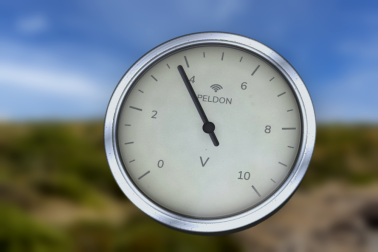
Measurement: 3.75V
